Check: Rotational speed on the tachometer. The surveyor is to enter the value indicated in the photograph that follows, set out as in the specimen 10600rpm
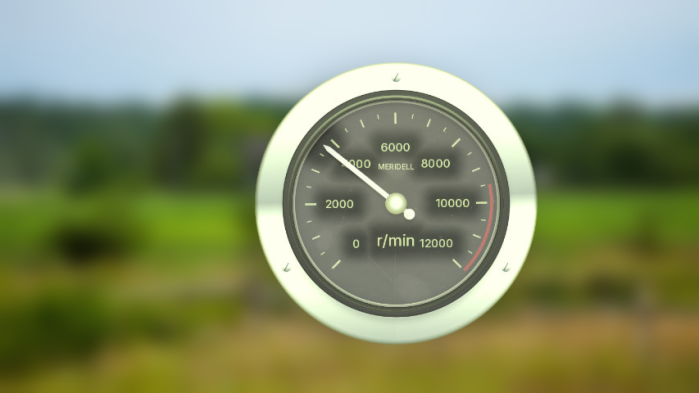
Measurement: 3750rpm
